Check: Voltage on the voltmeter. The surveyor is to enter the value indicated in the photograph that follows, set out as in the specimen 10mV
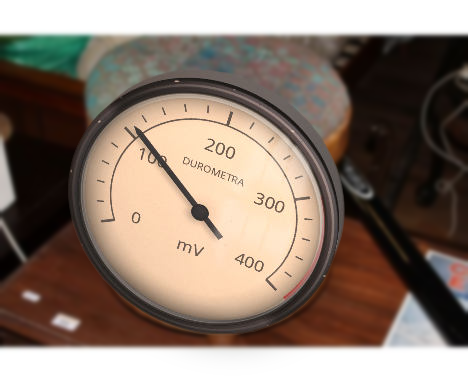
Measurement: 110mV
